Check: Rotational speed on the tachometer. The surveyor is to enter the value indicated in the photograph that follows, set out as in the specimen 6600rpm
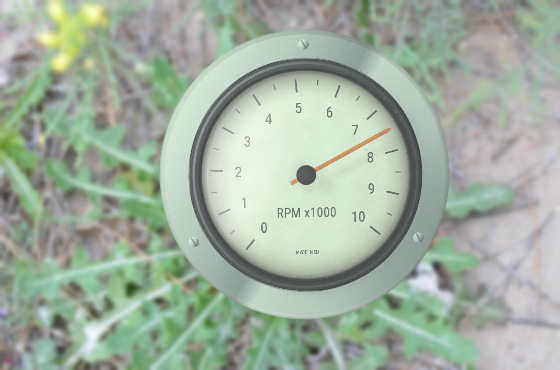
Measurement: 7500rpm
